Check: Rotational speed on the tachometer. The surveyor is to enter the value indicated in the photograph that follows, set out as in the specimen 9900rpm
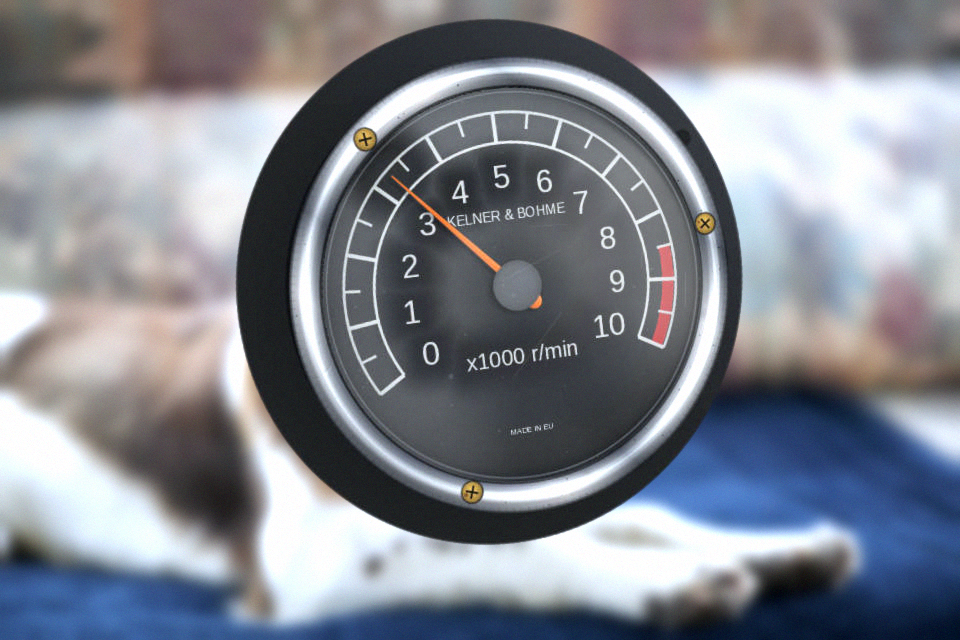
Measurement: 3250rpm
